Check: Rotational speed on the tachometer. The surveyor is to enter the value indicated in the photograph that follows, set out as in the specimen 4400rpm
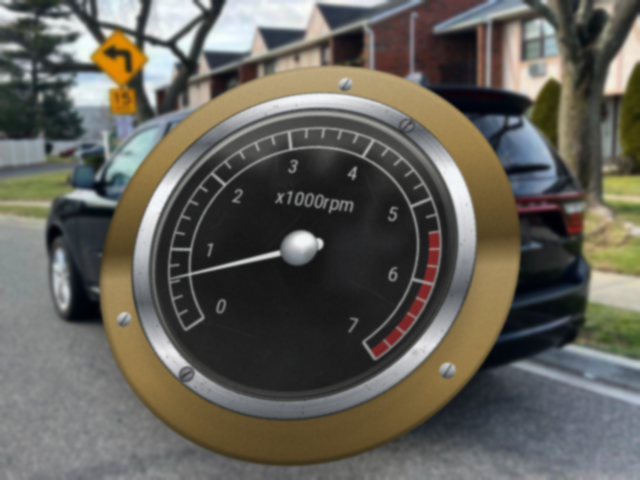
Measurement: 600rpm
